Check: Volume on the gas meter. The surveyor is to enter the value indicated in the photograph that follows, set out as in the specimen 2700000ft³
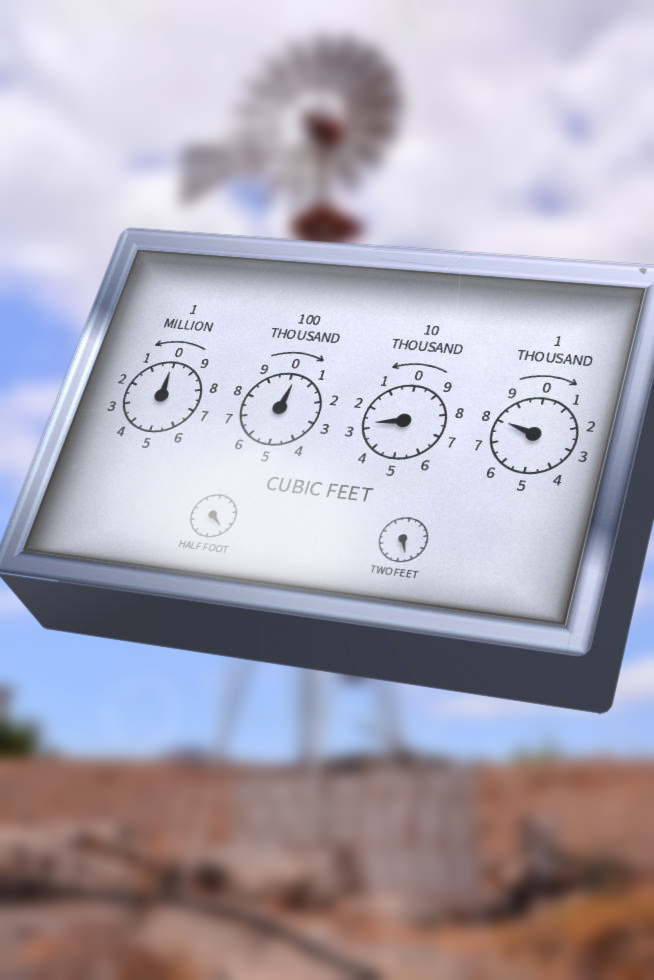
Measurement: 2800ft³
